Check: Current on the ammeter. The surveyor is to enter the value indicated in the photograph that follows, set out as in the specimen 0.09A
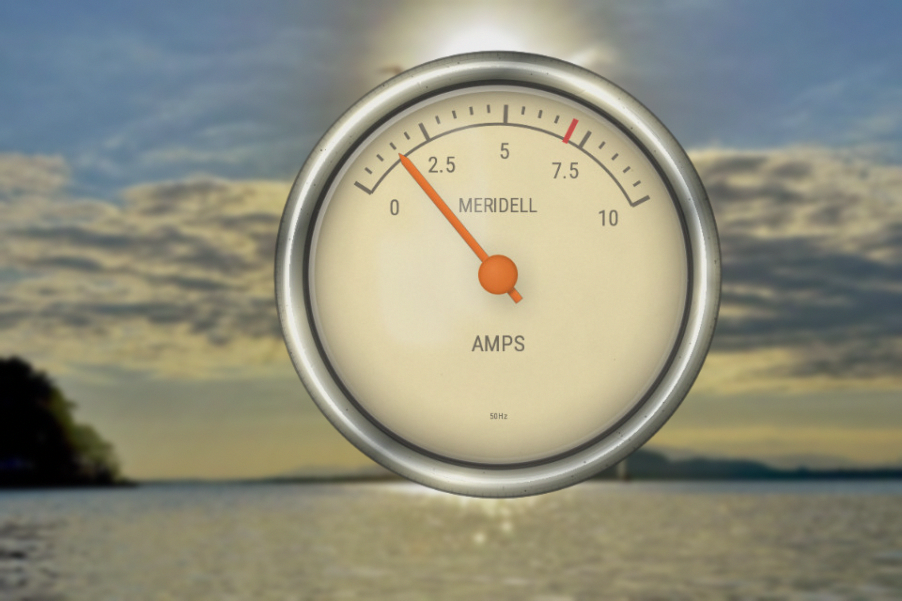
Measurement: 1.5A
